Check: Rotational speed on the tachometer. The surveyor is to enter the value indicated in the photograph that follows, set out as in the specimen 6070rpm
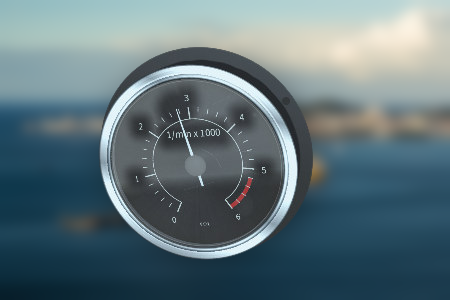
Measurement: 2800rpm
